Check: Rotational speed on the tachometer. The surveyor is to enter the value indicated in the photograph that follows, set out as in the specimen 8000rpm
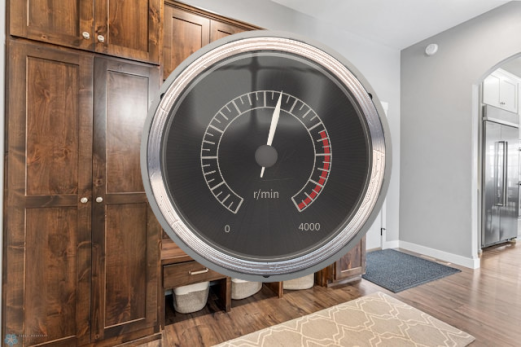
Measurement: 2200rpm
